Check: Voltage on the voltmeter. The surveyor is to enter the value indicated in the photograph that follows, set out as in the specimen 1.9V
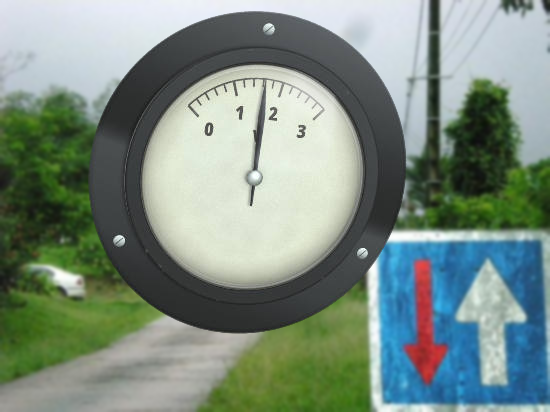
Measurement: 1.6V
